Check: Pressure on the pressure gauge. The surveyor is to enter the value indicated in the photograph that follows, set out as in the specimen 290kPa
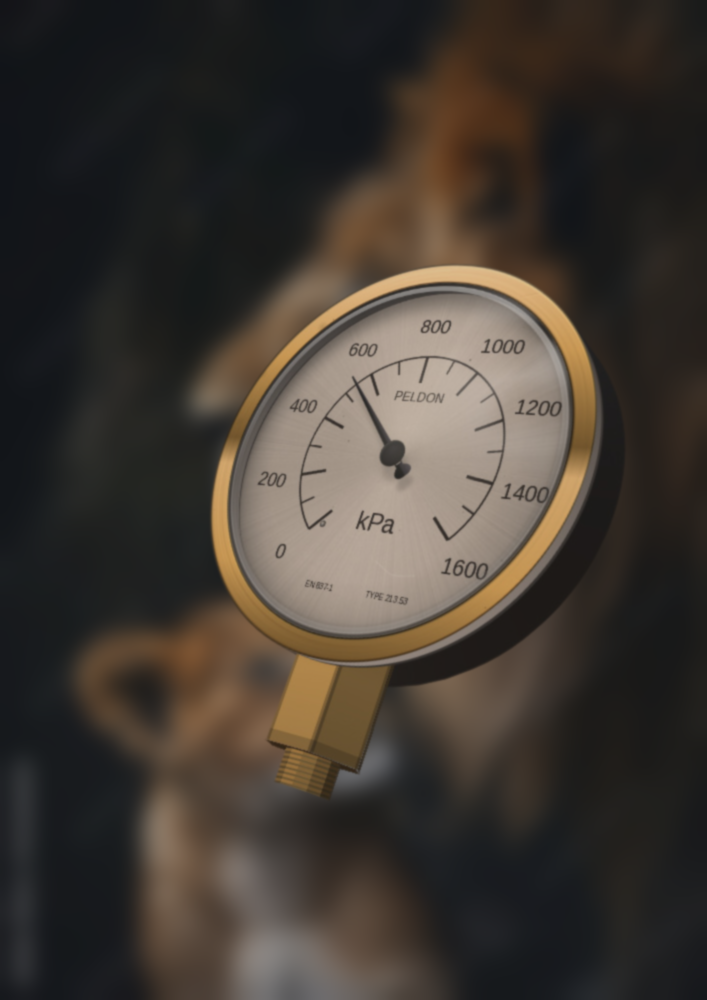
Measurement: 550kPa
